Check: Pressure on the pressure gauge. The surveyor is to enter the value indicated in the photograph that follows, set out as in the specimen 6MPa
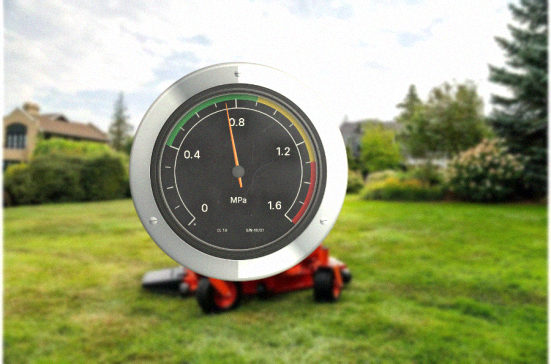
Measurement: 0.75MPa
